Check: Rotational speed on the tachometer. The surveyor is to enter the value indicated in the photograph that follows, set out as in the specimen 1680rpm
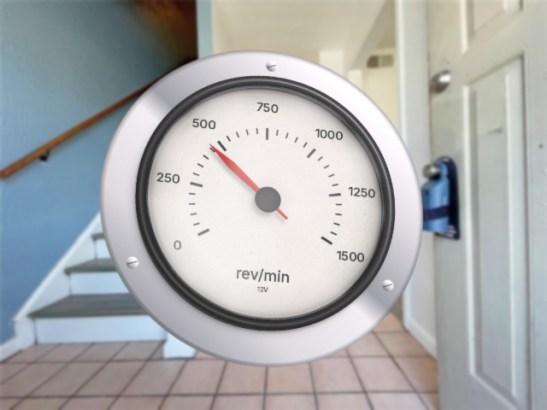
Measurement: 450rpm
